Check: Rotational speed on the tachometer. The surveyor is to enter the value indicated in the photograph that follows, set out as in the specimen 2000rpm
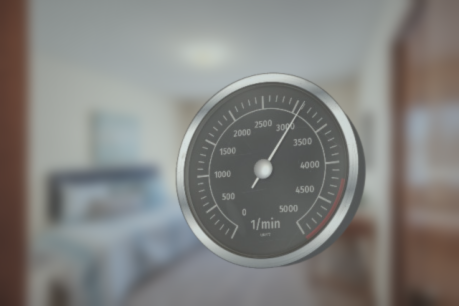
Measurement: 3100rpm
